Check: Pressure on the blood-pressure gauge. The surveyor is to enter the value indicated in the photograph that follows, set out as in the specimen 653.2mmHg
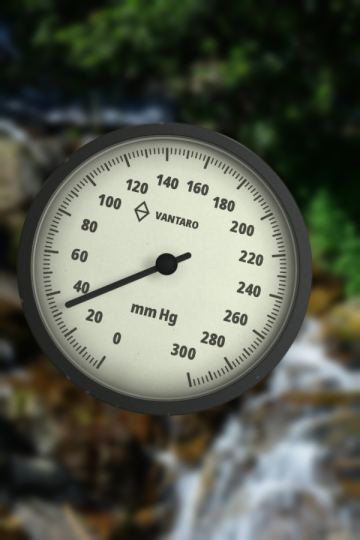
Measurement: 32mmHg
